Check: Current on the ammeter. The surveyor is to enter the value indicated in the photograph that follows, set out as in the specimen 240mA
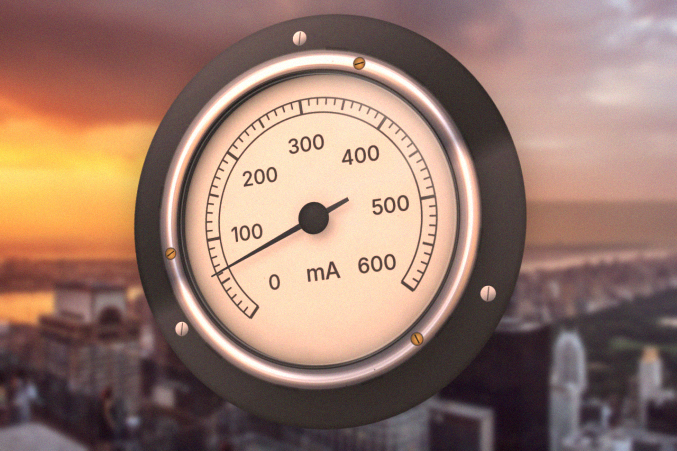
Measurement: 60mA
